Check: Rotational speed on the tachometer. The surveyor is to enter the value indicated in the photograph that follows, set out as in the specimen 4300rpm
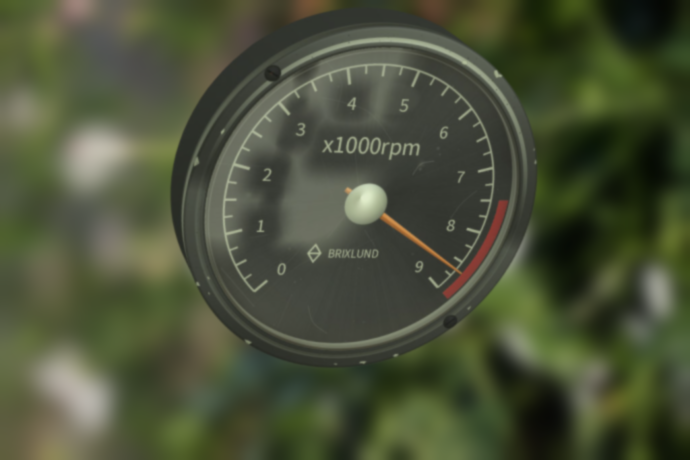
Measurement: 8625rpm
